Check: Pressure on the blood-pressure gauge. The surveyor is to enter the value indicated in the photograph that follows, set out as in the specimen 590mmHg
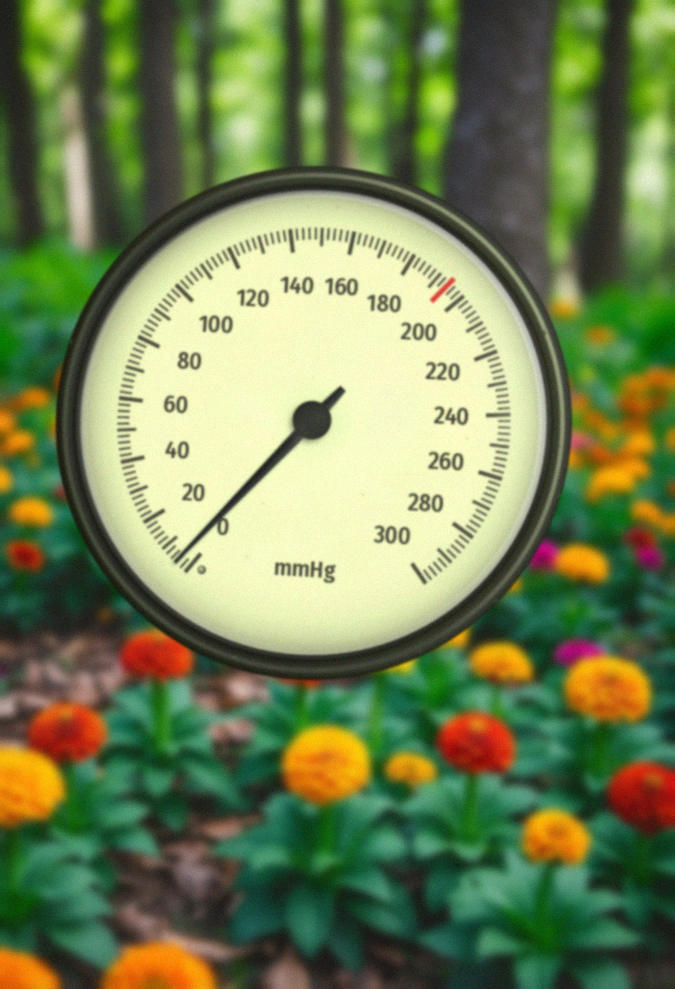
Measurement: 4mmHg
